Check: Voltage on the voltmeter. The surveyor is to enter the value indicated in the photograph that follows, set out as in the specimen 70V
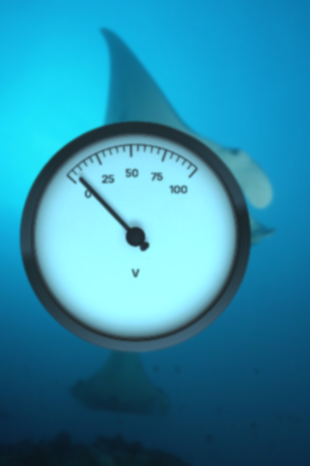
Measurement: 5V
